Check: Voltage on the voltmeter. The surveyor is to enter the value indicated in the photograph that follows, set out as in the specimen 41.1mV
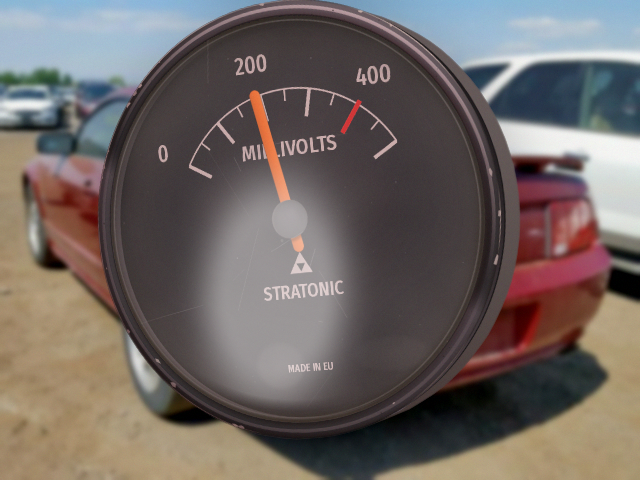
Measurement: 200mV
